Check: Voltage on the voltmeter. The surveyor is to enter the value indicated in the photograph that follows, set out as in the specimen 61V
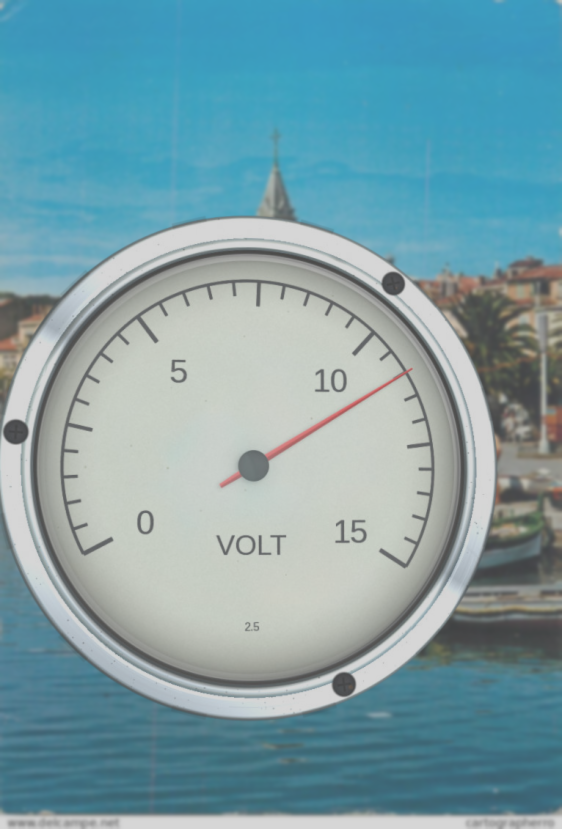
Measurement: 11V
